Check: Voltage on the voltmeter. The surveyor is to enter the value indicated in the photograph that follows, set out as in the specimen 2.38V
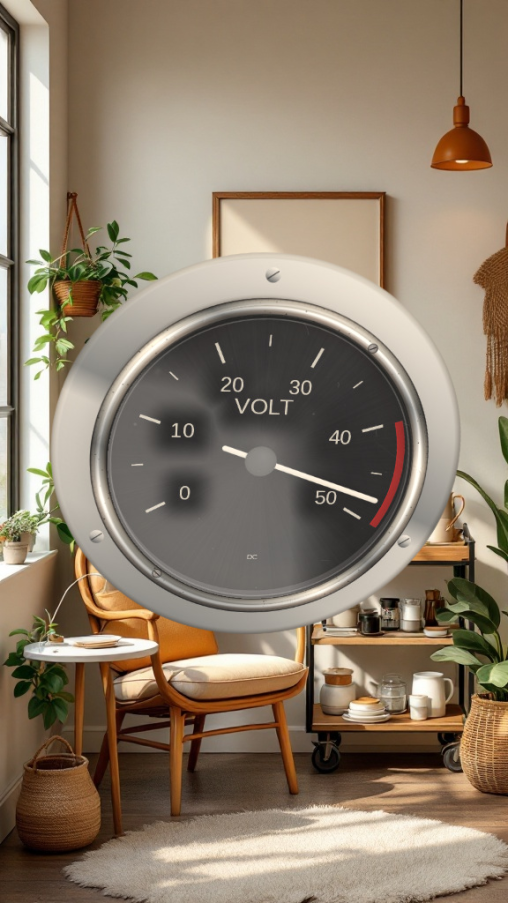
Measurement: 47.5V
